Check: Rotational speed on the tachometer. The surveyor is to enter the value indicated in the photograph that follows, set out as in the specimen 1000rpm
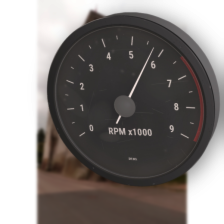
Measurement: 5750rpm
